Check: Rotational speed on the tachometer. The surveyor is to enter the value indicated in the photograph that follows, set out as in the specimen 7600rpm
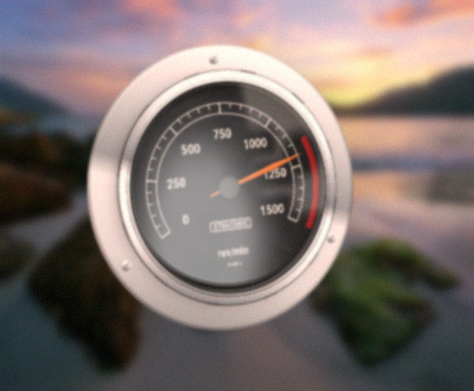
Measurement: 1200rpm
